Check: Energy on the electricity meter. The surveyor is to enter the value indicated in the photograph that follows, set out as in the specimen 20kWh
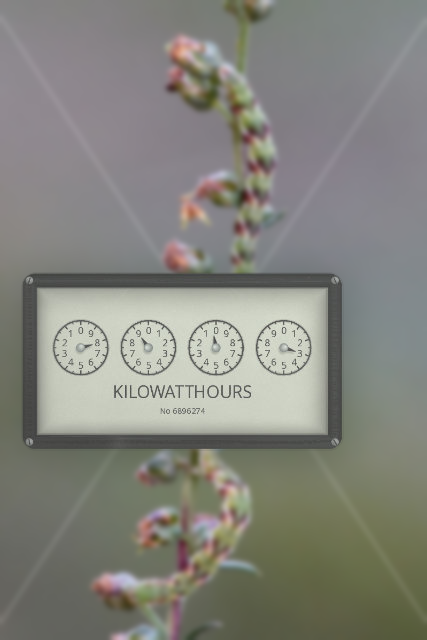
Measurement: 7903kWh
